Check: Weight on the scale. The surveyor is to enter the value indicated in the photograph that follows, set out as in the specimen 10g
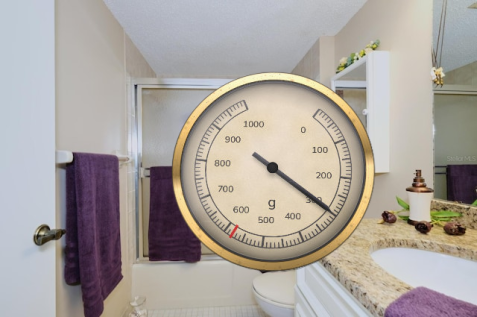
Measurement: 300g
